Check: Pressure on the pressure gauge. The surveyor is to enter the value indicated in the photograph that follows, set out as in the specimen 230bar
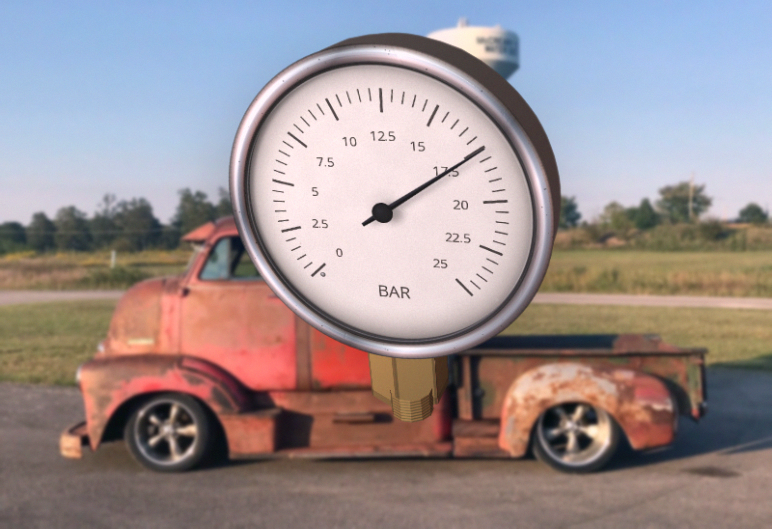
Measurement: 17.5bar
